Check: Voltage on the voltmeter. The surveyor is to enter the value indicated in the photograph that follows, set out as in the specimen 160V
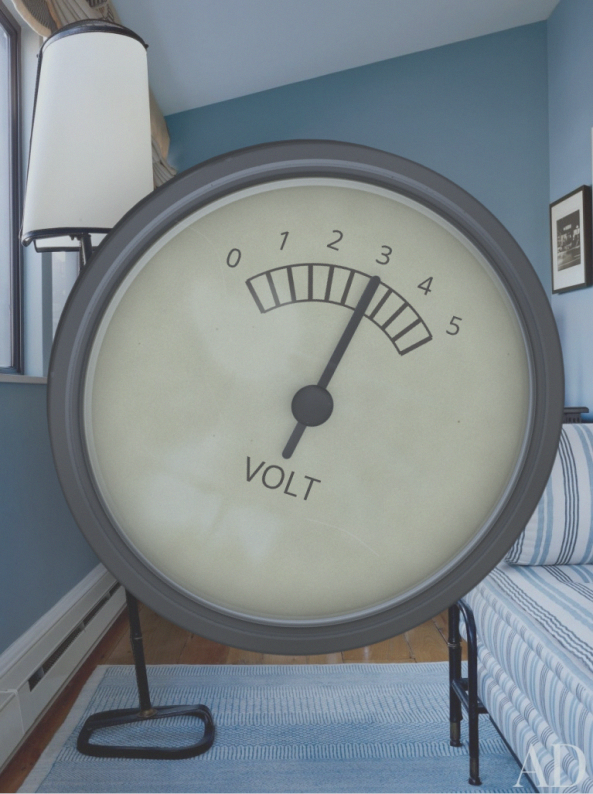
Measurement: 3V
